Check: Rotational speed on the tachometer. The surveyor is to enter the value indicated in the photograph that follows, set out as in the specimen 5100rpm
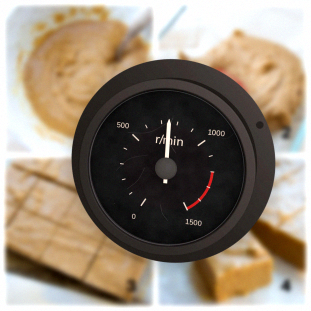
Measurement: 750rpm
